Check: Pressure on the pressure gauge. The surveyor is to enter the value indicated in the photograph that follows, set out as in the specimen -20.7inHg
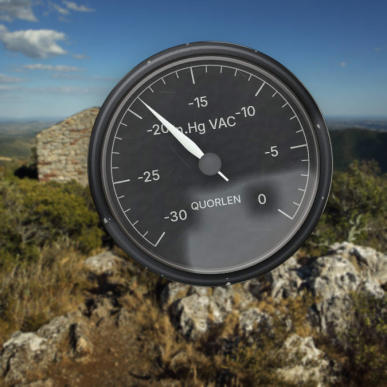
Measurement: -19inHg
